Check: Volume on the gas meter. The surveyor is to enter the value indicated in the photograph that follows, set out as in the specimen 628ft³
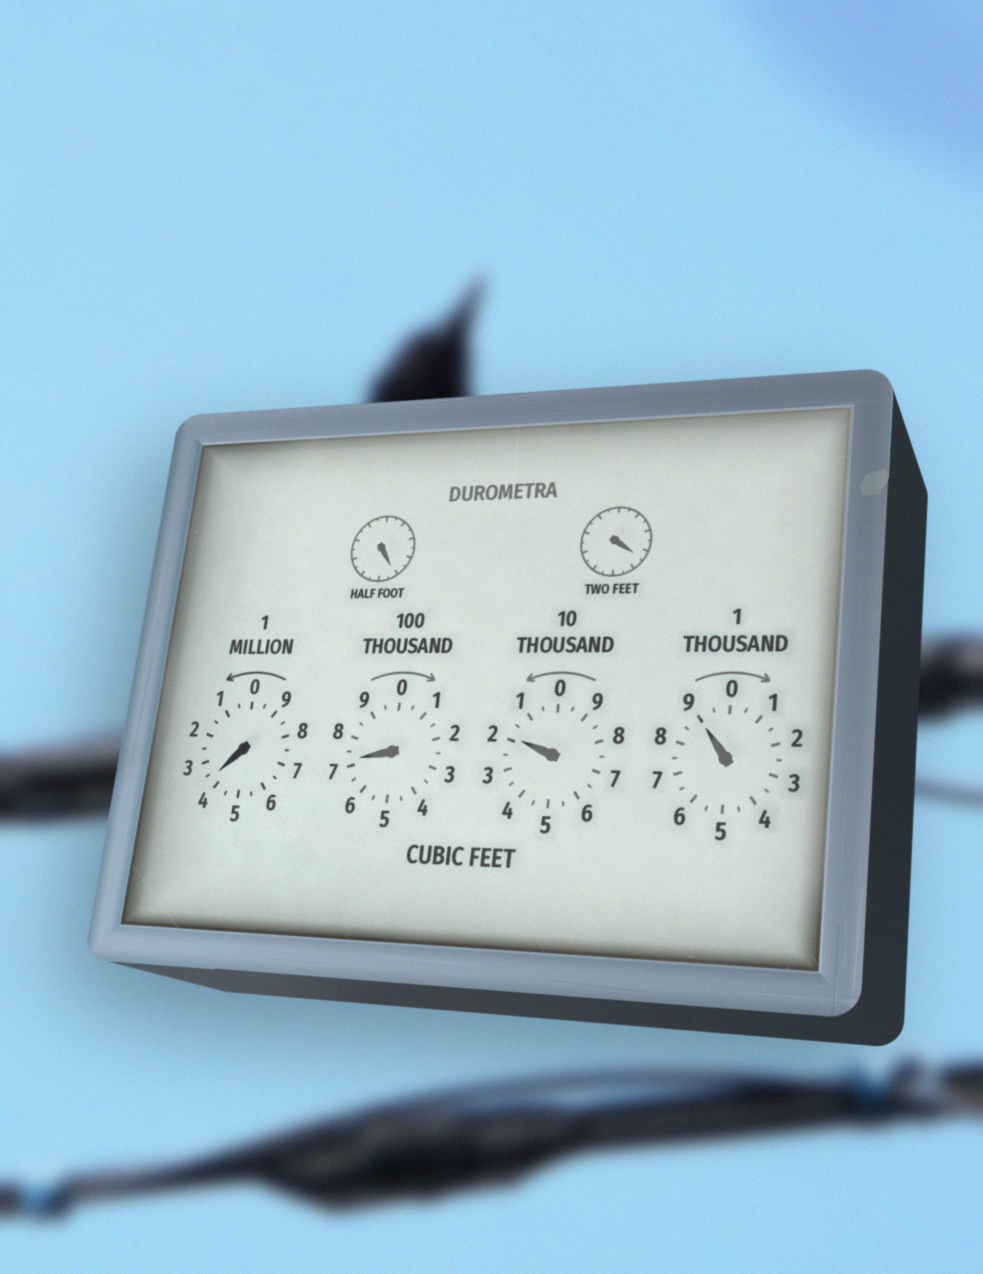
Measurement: 371900ft³
